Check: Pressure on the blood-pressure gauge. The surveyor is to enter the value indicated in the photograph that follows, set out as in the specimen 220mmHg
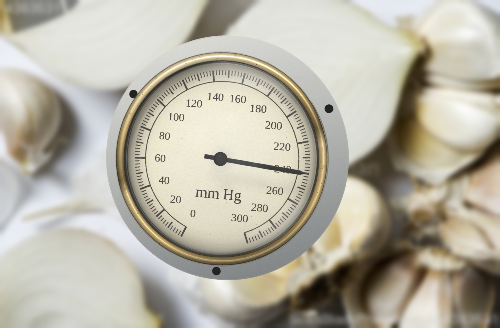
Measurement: 240mmHg
